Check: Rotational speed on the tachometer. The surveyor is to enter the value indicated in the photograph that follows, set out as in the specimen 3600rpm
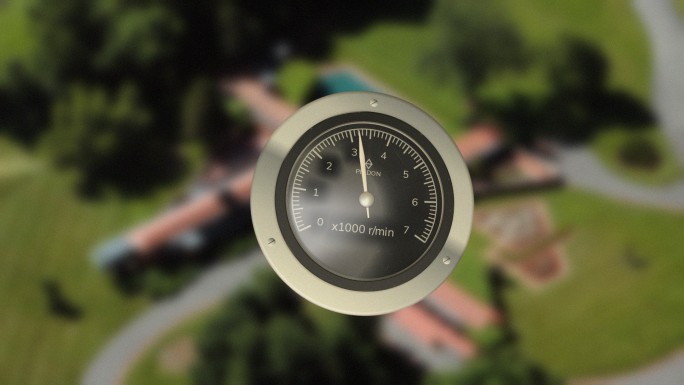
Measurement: 3200rpm
